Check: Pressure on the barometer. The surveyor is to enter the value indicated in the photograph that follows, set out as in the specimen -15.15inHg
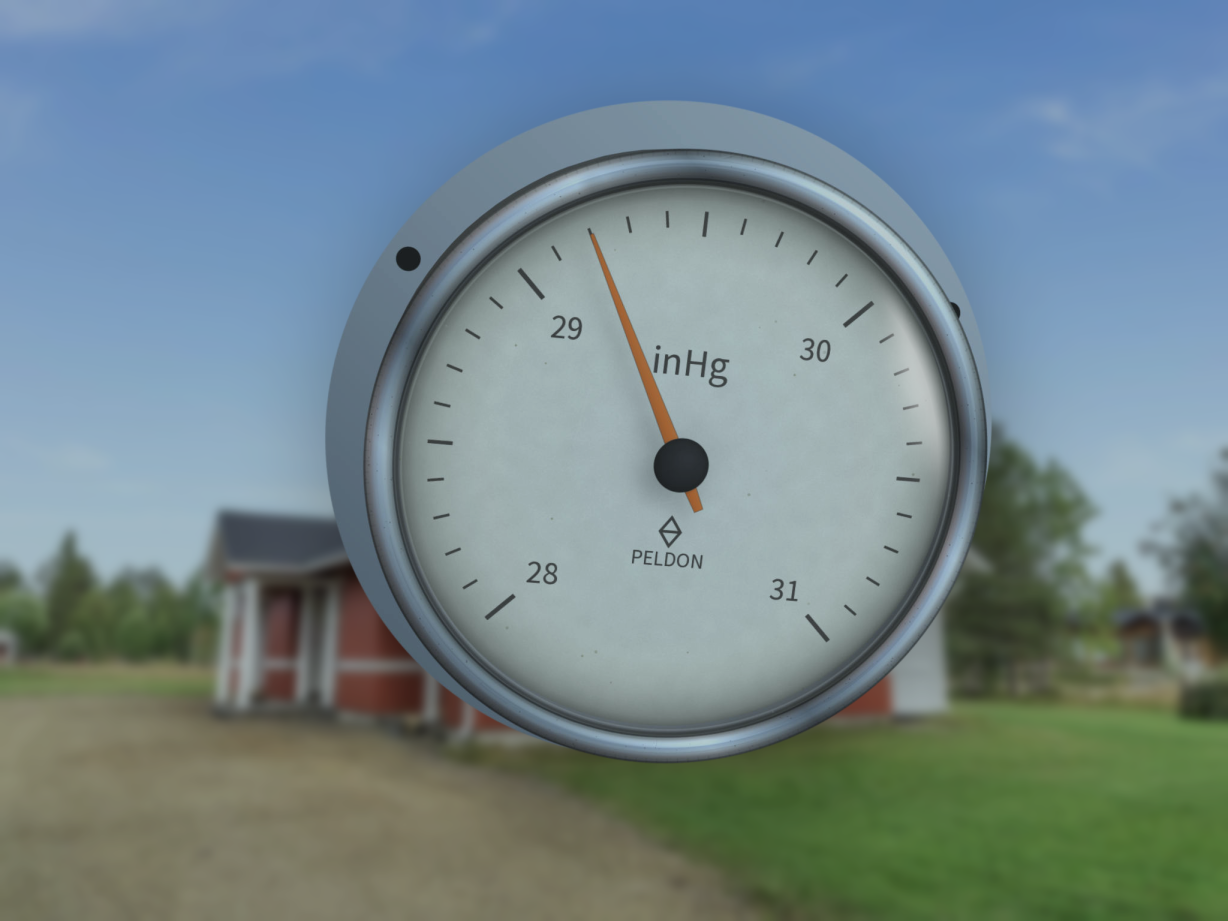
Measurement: 29.2inHg
